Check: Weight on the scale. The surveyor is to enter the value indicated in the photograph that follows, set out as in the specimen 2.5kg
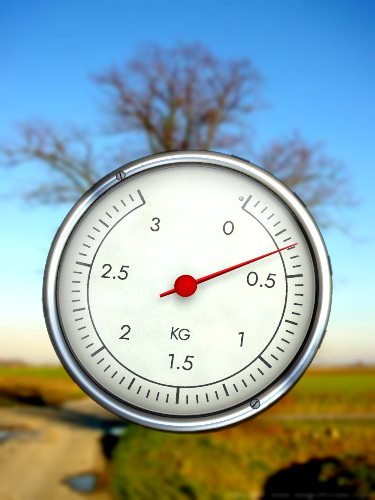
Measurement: 0.35kg
